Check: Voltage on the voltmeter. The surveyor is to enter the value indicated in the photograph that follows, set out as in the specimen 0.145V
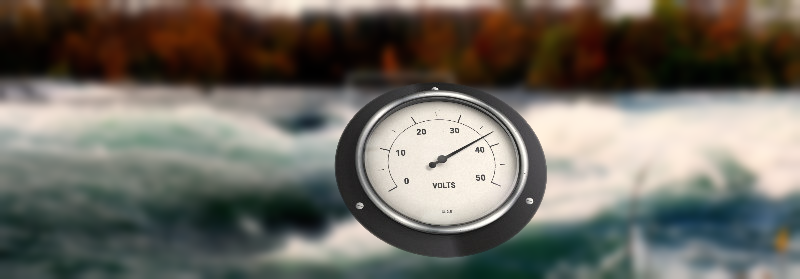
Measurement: 37.5V
